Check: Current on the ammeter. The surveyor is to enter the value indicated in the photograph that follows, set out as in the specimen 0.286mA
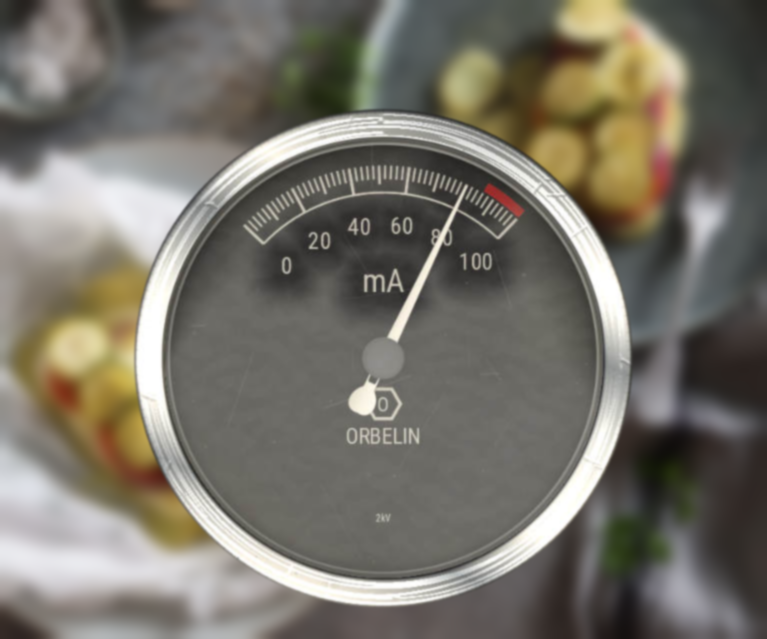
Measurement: 80mA
